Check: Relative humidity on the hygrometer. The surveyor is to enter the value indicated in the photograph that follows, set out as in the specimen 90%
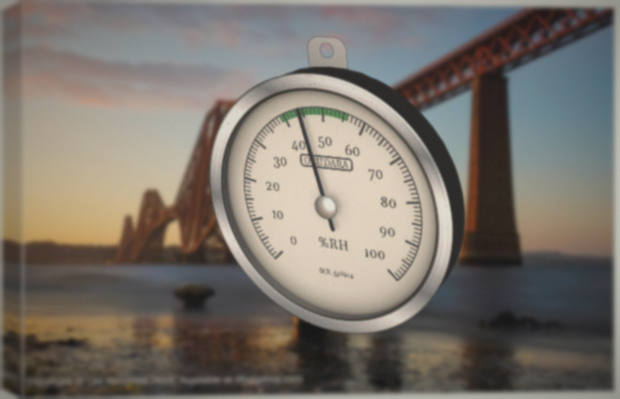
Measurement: 45%
